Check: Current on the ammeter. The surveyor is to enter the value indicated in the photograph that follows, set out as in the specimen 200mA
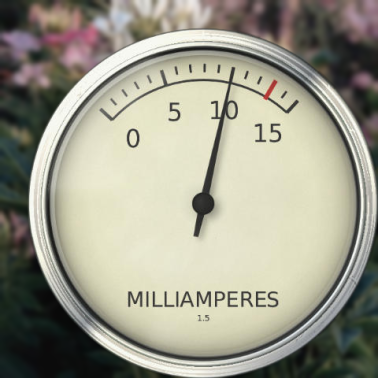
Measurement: 10mA
